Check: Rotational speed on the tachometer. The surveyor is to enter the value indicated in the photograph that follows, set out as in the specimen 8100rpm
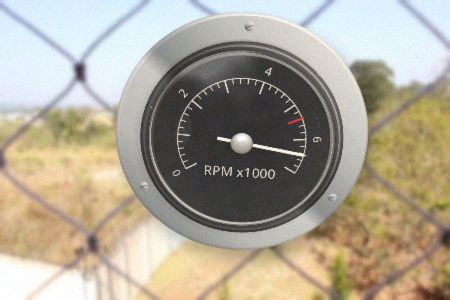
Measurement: 6400rpm
